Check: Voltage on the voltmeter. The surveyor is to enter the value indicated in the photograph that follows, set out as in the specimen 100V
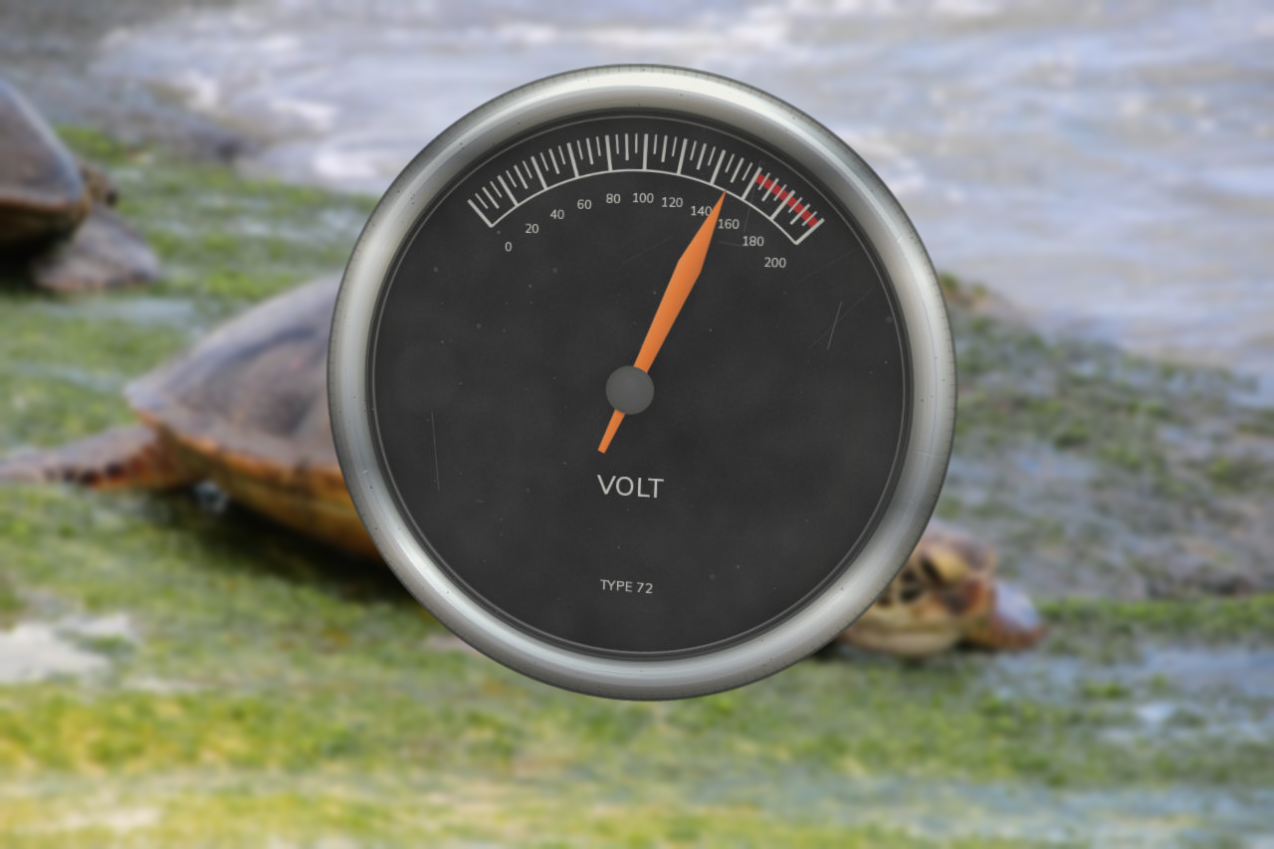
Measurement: 150V
